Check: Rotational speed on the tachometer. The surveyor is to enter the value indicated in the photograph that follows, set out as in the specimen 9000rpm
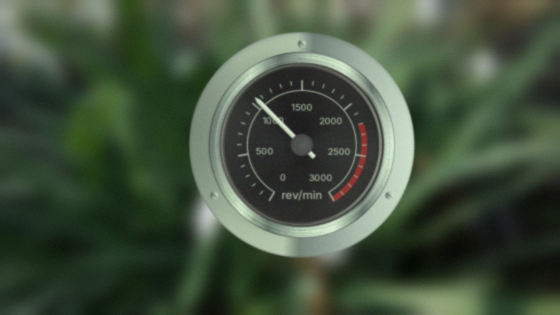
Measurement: 1050rpm
